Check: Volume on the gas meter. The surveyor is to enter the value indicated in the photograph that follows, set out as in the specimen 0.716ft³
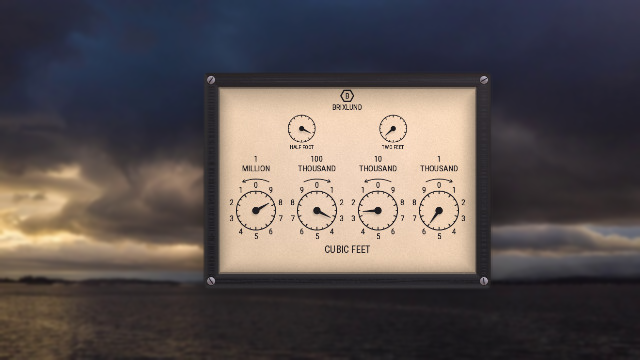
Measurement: 832600ft³
